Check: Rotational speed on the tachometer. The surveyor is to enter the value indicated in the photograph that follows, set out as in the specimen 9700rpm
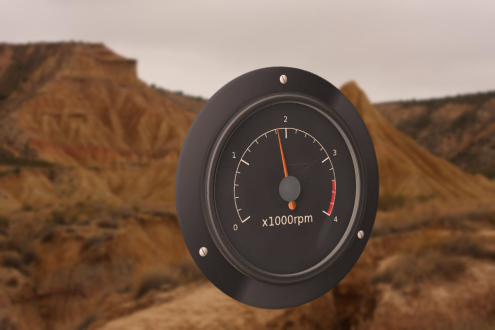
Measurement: 1800rpm
